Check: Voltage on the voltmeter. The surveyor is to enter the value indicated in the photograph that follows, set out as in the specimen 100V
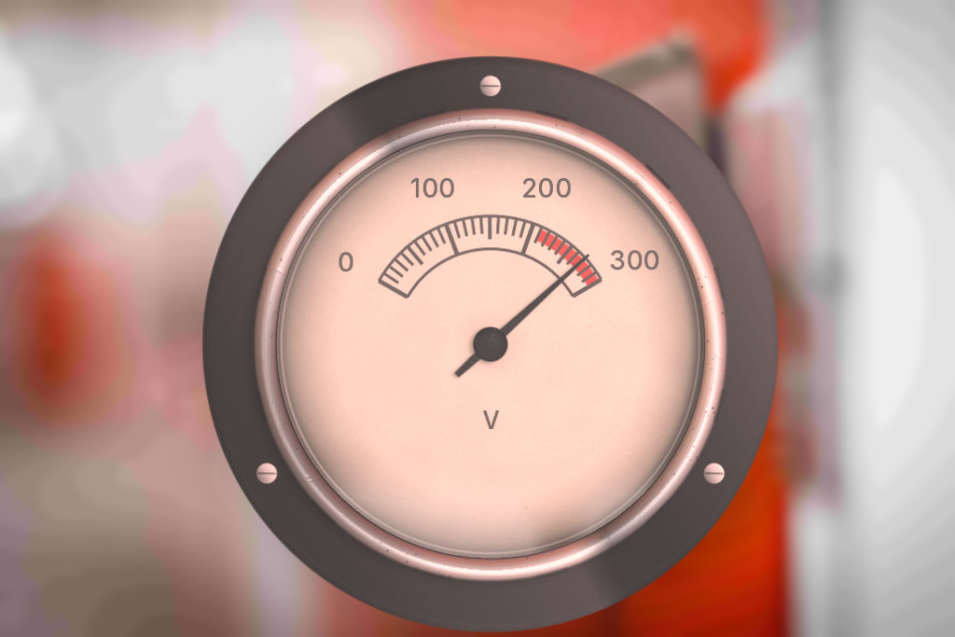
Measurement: 270V
